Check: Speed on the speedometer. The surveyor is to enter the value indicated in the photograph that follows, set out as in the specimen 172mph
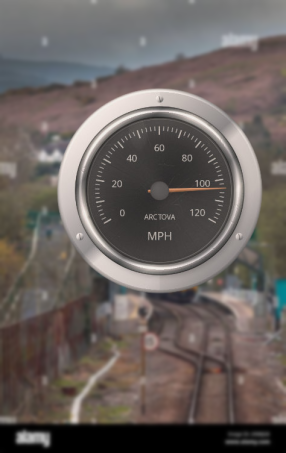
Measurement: 104mph
